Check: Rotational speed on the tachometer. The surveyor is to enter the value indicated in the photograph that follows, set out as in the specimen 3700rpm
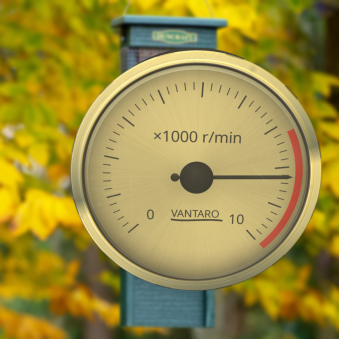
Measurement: 8200rpm
